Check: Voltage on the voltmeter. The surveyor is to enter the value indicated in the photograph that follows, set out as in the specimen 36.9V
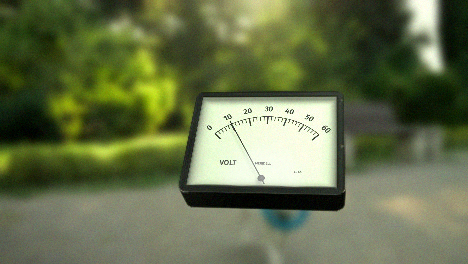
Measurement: 10V
